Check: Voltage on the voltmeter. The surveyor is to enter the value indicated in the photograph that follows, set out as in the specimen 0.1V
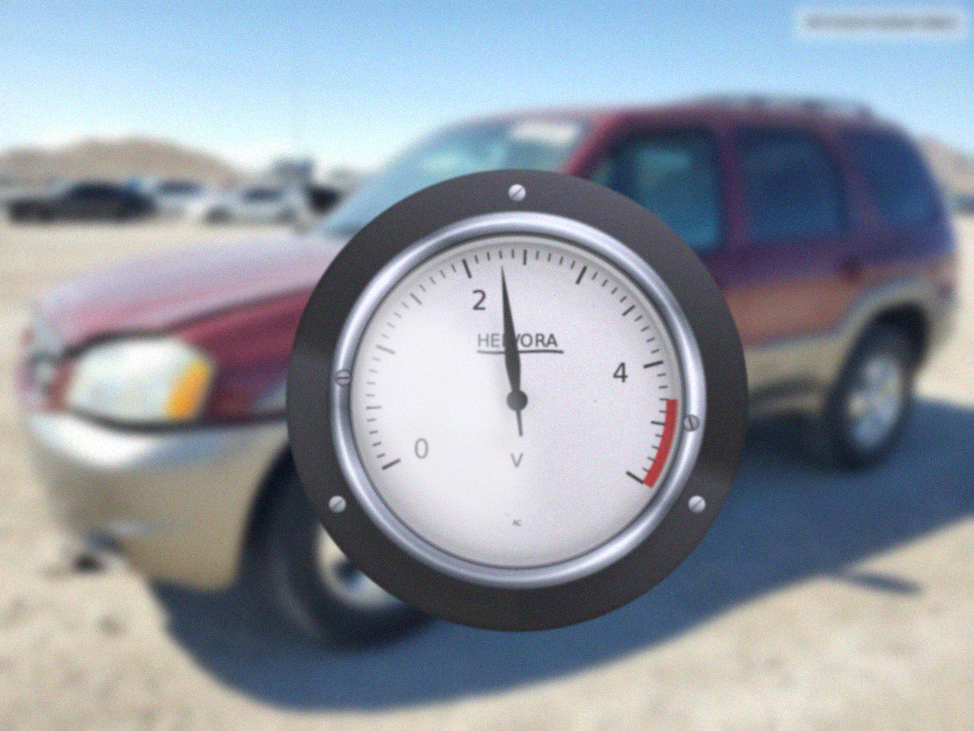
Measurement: 2.3V
